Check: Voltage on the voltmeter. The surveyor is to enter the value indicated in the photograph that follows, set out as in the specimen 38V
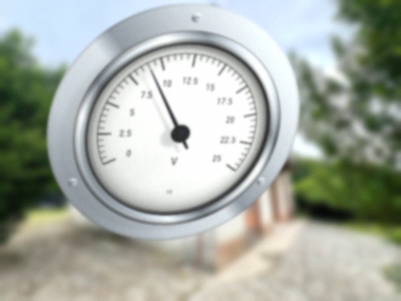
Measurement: 9V
